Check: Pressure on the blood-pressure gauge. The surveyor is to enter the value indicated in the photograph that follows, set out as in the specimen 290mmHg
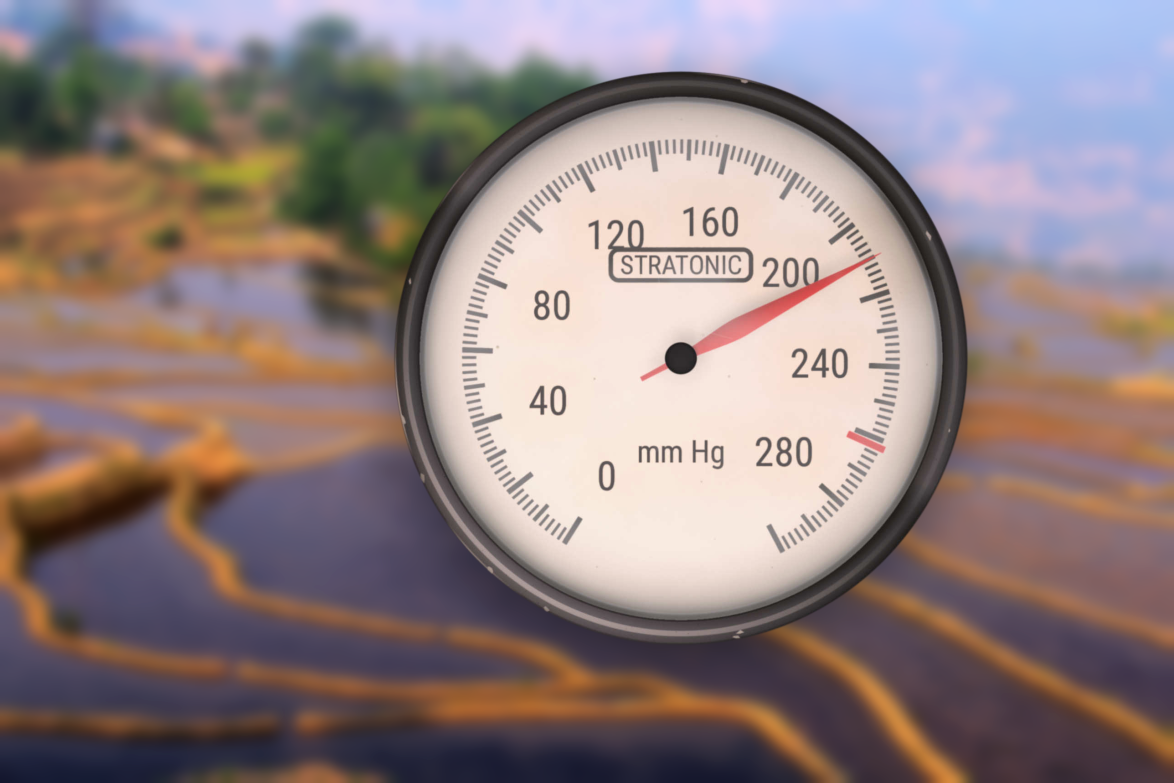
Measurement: 210mmHg
